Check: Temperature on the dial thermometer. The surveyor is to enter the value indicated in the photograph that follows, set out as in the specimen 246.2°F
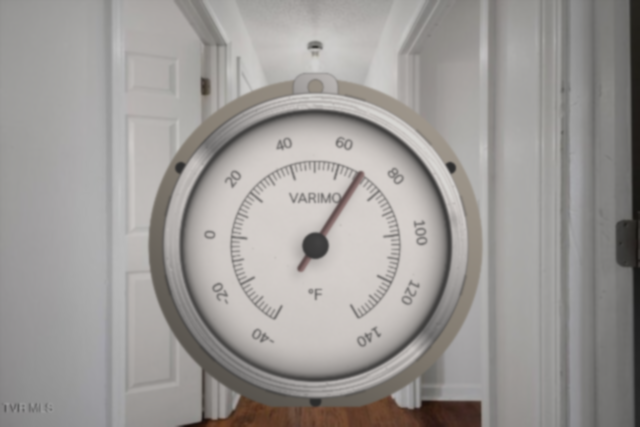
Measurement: 70°F
